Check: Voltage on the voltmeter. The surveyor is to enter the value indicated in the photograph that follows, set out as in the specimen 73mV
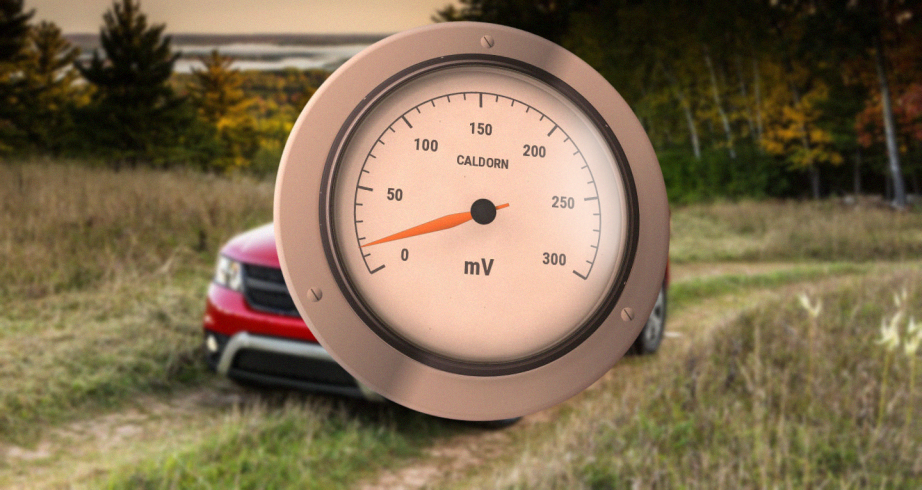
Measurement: 15mV
